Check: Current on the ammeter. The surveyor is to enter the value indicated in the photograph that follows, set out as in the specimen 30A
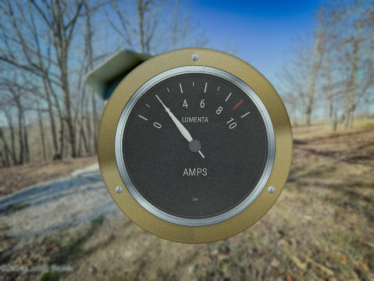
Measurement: 2A
